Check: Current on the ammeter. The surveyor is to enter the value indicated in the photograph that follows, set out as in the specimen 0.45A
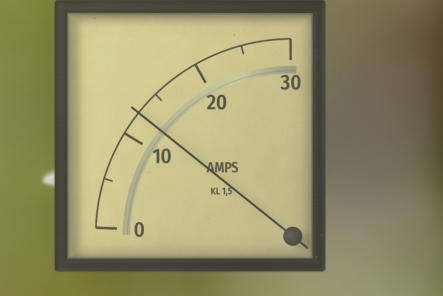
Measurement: 12.5A
